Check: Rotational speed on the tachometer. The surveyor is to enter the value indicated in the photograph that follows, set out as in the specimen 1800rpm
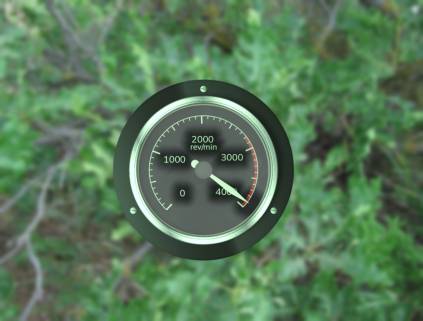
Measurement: 3900rpm
